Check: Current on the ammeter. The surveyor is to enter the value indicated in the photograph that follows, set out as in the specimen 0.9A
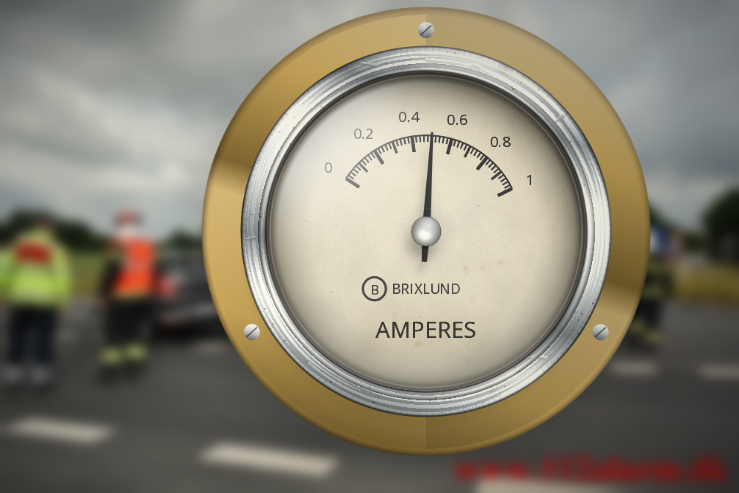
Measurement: 0.5A
